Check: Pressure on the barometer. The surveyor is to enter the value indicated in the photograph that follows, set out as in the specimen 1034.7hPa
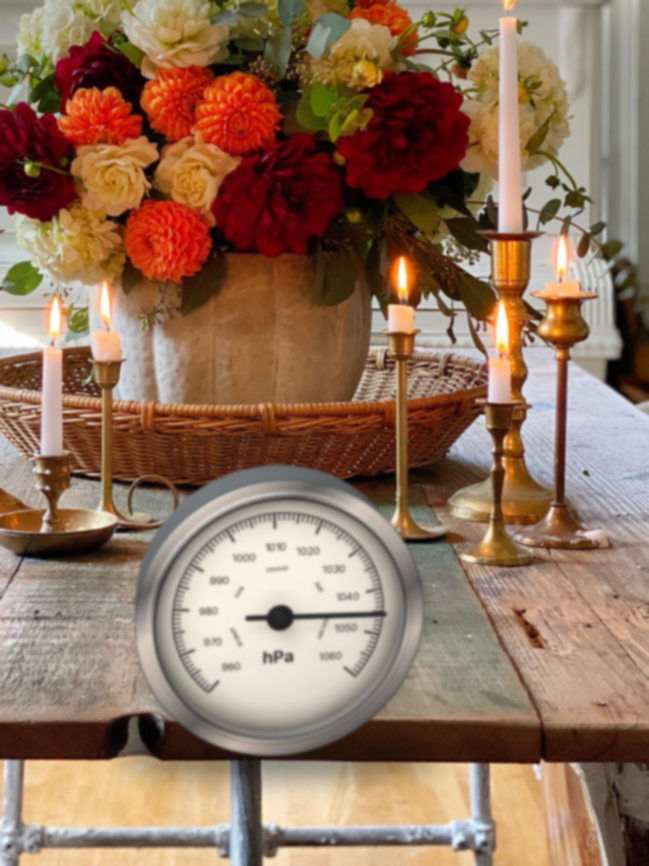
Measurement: 1045hPa
